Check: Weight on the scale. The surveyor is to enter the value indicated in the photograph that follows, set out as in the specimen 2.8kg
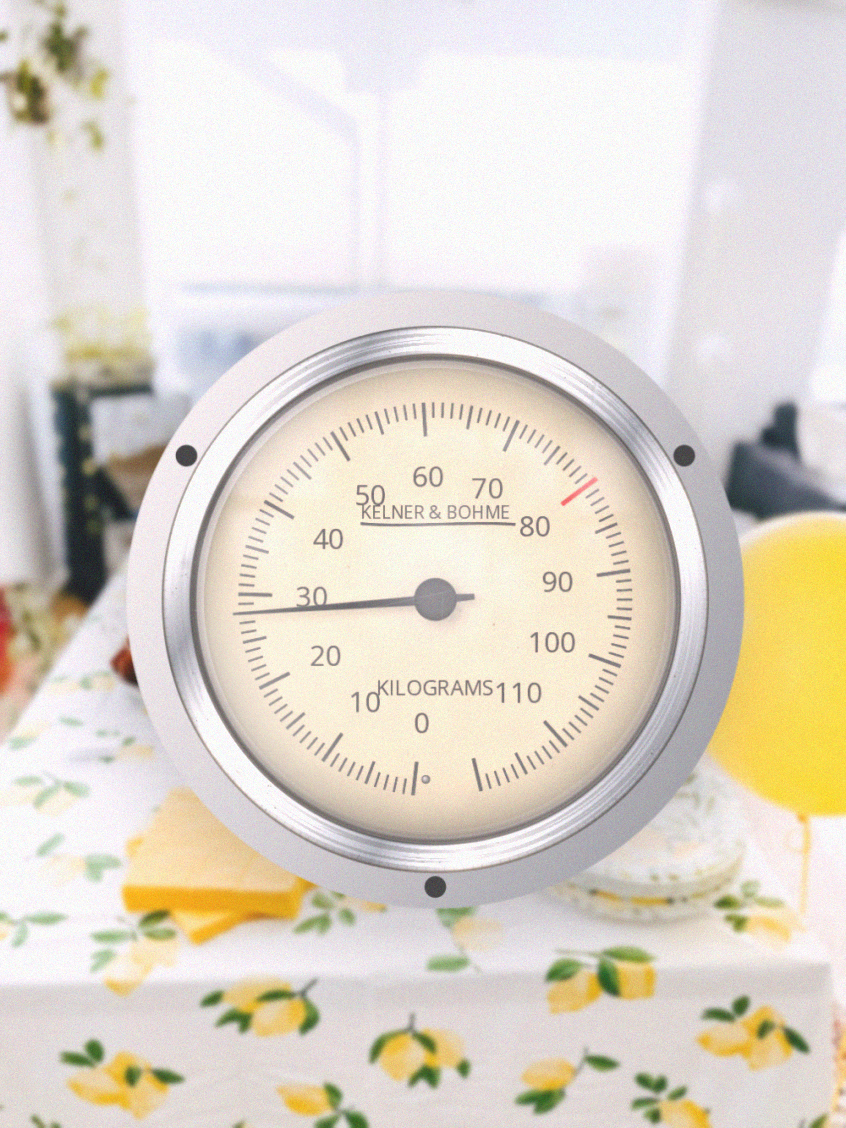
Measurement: 28kg
